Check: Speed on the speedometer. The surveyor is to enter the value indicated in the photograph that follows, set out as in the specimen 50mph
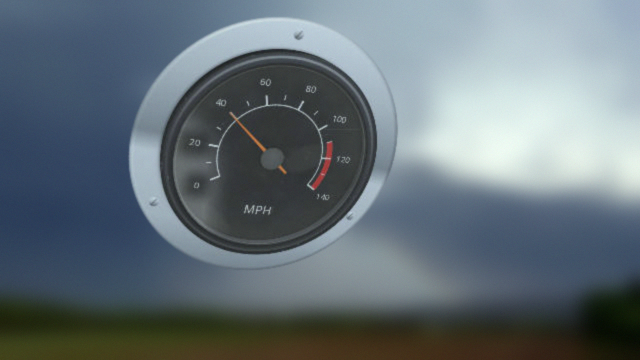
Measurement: 40mph
